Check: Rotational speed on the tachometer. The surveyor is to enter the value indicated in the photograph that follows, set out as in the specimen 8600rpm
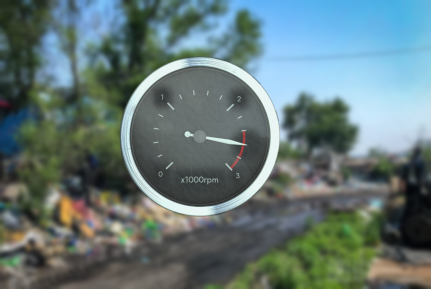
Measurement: 2600rpm
